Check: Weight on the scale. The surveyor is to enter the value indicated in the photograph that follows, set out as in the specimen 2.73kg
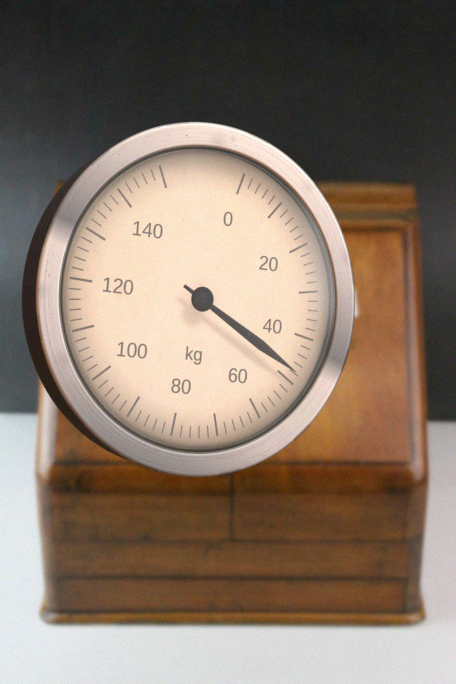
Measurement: 48kg
